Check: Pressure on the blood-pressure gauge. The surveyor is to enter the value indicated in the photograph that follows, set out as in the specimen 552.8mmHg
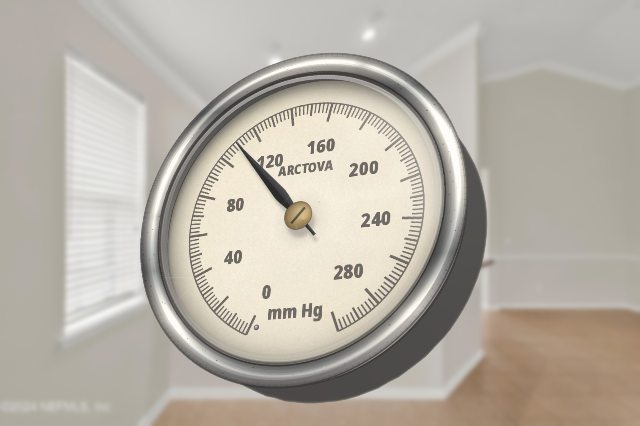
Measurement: 110mmHg
